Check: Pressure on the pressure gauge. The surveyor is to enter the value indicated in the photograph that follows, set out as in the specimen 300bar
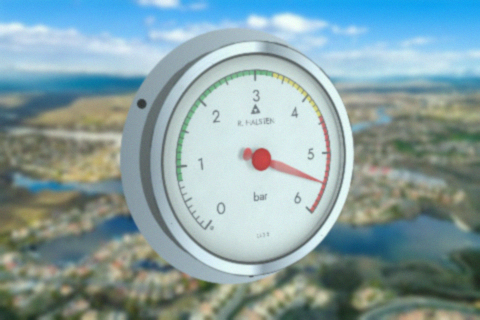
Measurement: 5.5bar
